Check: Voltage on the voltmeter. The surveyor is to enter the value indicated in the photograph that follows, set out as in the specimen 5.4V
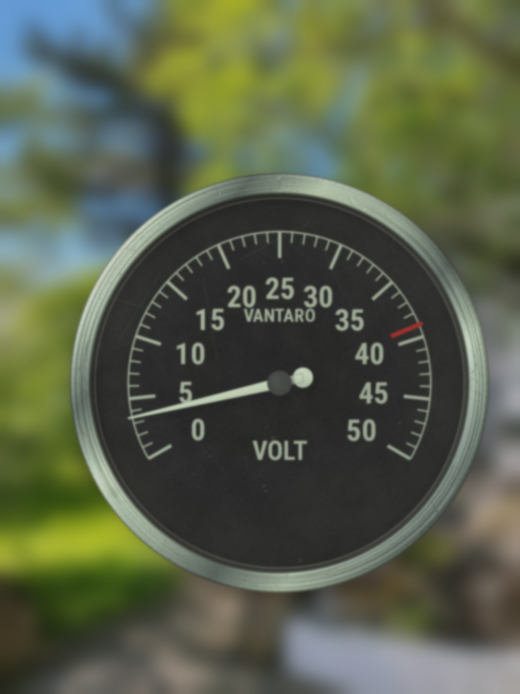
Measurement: 3.5V
